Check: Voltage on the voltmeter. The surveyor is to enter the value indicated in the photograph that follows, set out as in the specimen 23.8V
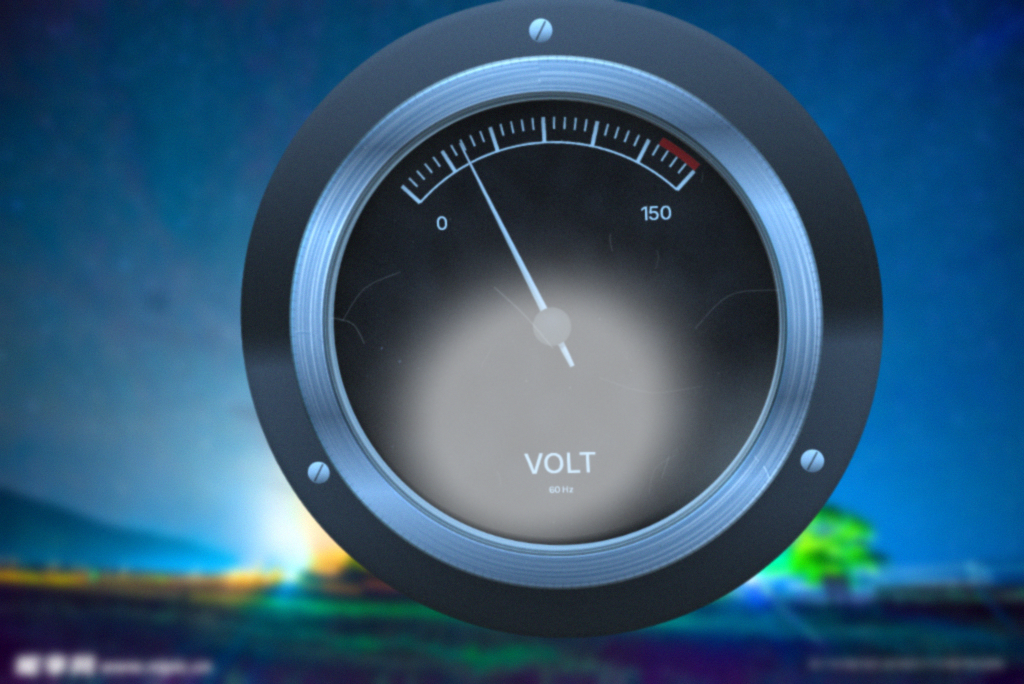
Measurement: 35V
